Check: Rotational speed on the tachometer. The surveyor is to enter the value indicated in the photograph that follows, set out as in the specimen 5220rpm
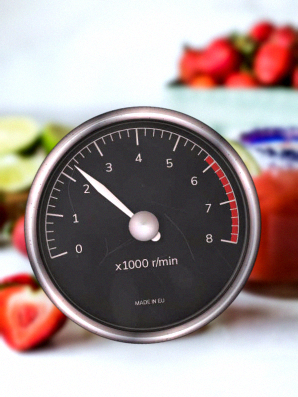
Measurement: 2300rpm
